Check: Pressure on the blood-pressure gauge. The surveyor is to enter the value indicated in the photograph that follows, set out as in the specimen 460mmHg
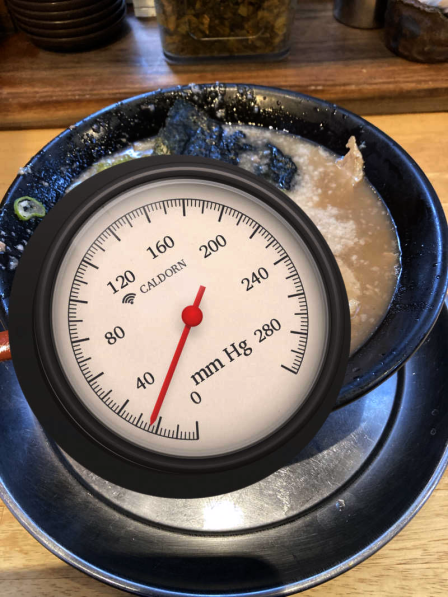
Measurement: 24mmHg
